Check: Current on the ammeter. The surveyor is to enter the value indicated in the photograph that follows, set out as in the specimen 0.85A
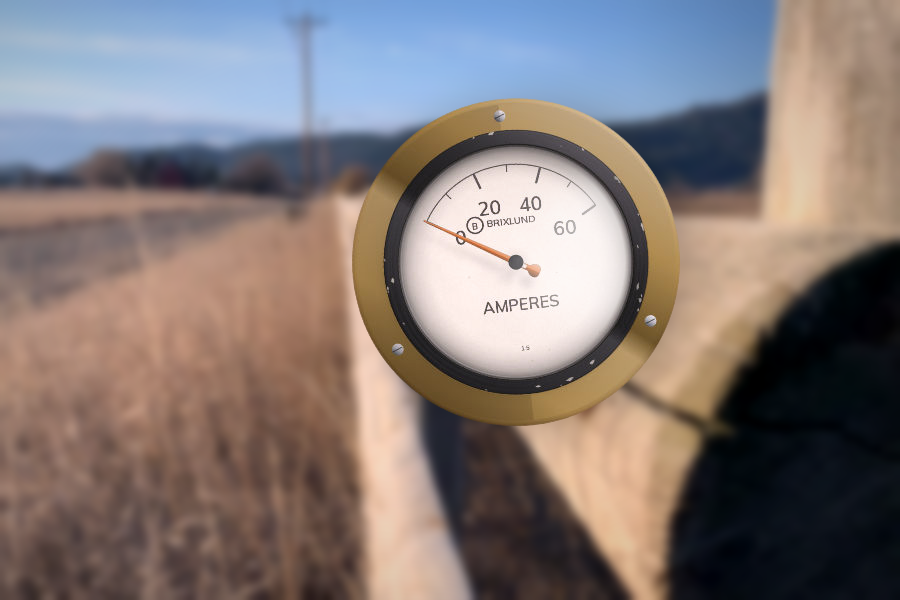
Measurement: 0A
